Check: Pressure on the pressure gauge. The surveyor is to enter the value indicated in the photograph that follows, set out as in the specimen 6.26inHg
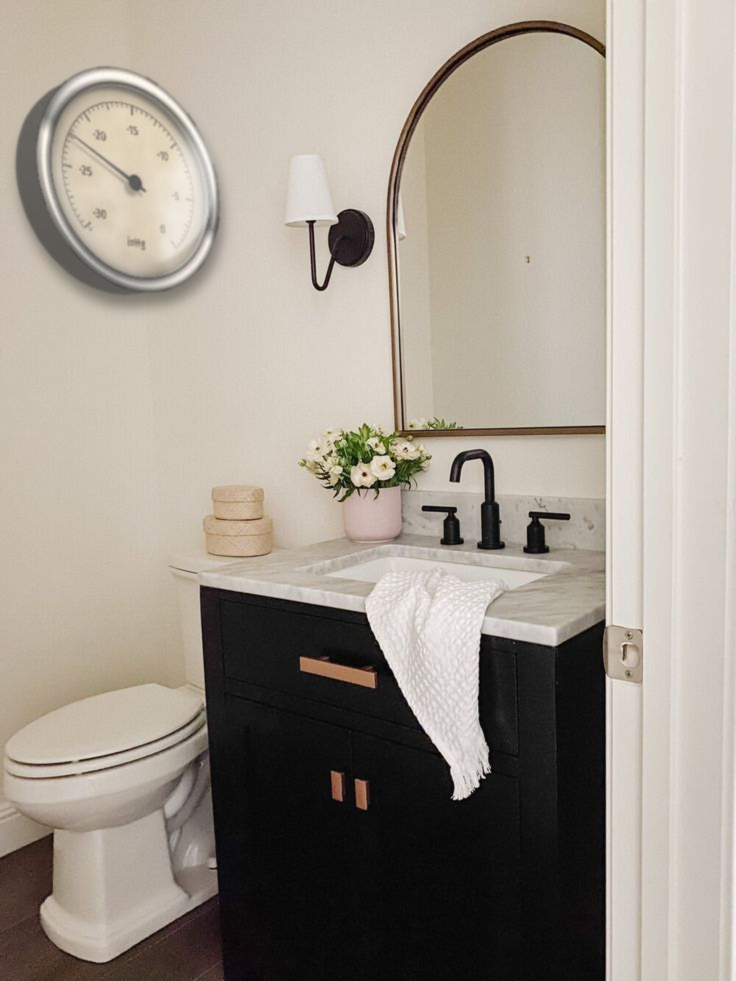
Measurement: -22.5inHg
